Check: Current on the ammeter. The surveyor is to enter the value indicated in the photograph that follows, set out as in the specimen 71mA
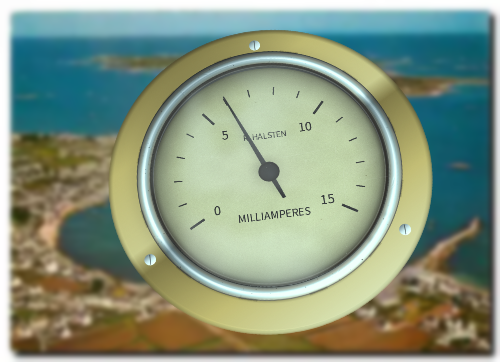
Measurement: 6mA
